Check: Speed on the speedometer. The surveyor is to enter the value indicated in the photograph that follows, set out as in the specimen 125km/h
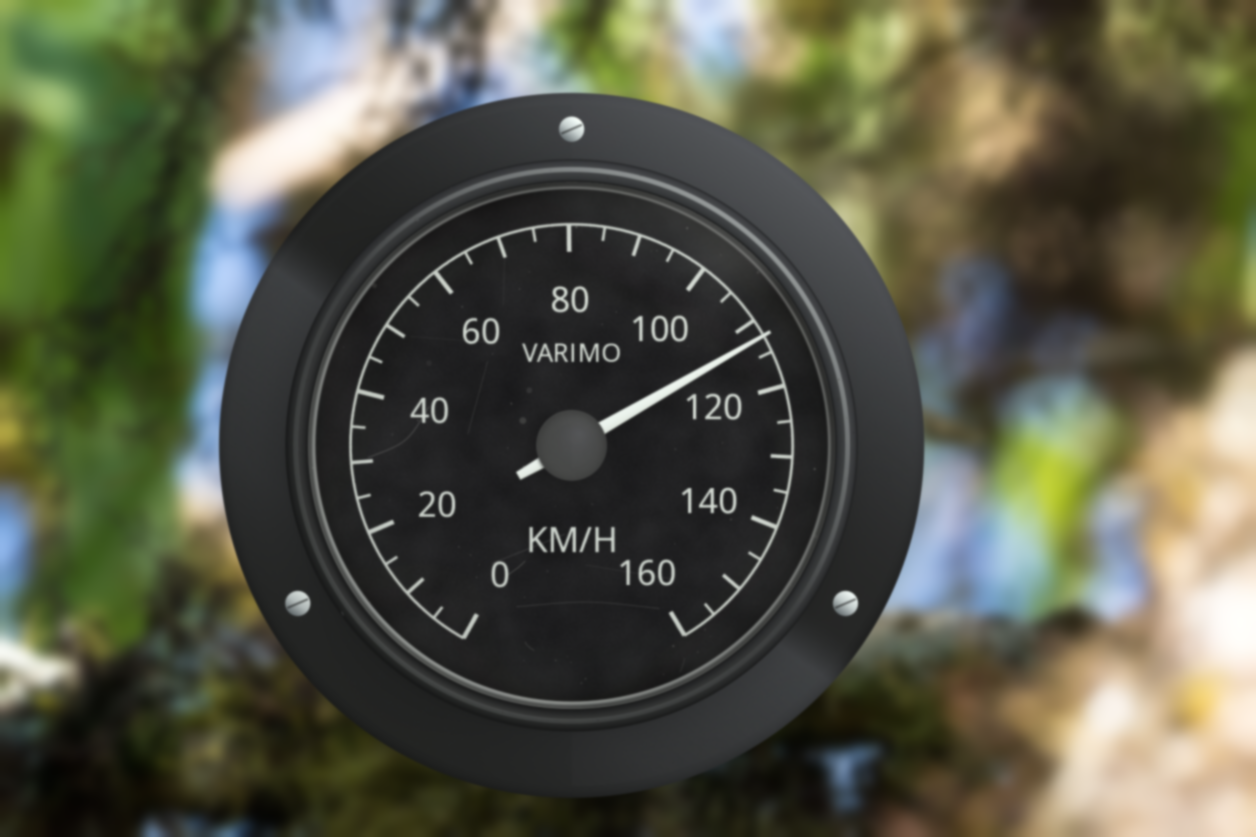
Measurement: 112.5km/h
